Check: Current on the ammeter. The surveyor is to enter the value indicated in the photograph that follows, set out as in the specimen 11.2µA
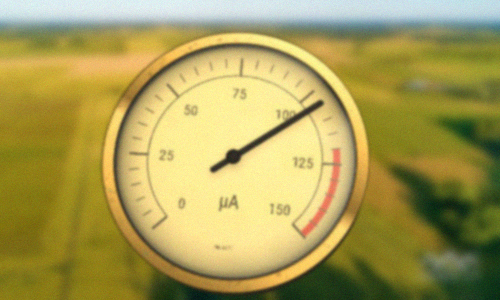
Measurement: 105µA
